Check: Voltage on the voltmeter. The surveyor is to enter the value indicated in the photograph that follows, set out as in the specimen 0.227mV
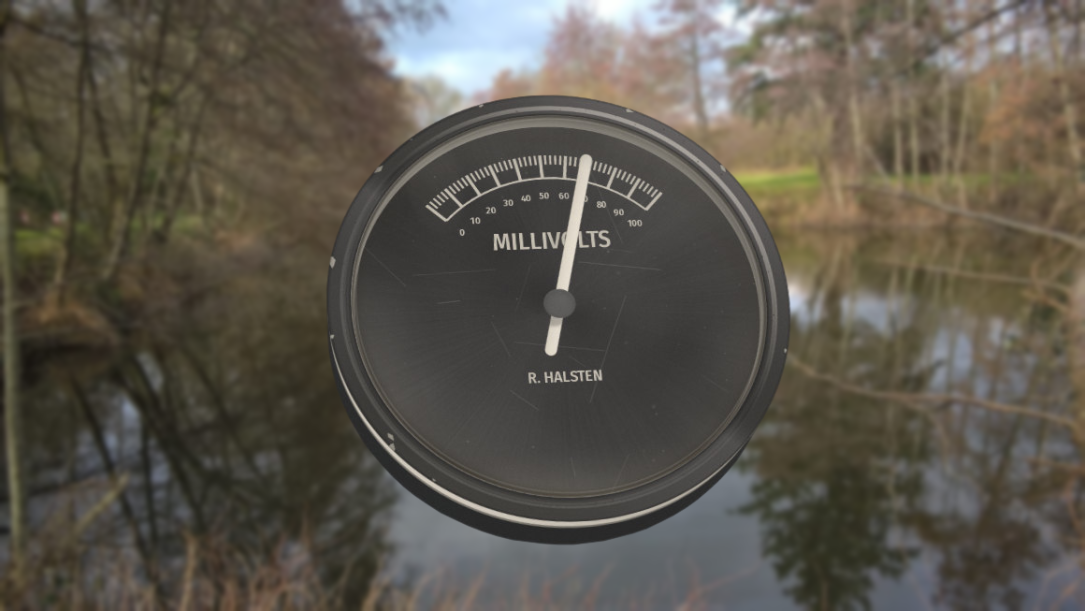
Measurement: 68mV
